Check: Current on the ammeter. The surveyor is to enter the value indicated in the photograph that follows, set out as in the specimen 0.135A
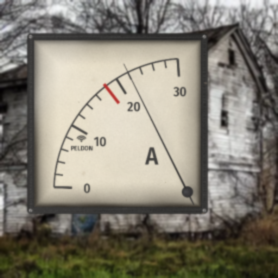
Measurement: 22A
